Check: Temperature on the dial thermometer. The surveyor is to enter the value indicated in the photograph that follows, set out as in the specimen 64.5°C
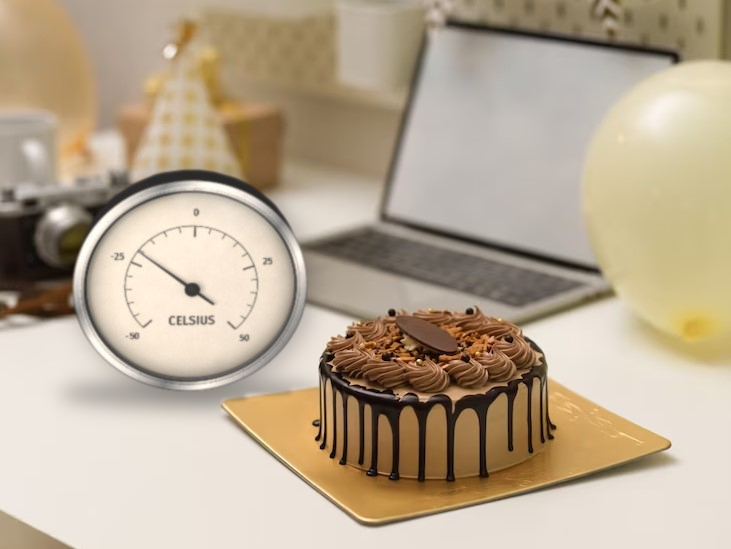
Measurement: -20°C
